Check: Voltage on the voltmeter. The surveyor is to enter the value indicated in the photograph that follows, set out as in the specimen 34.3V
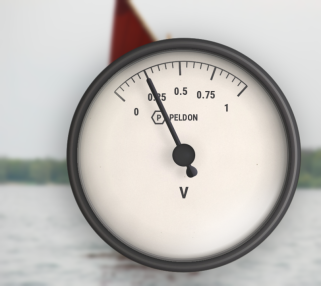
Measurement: 0.25V
